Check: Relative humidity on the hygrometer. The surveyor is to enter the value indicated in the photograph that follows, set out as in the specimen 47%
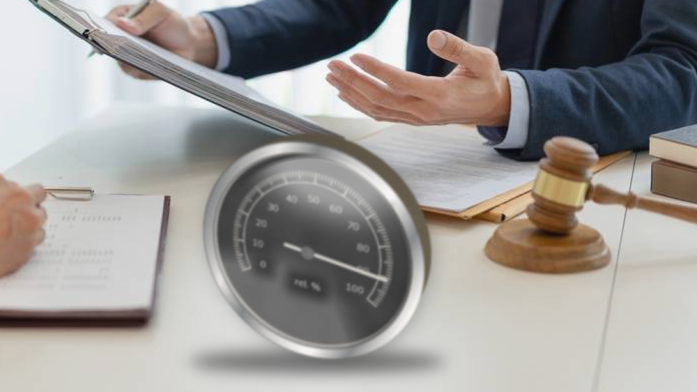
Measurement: 90%
